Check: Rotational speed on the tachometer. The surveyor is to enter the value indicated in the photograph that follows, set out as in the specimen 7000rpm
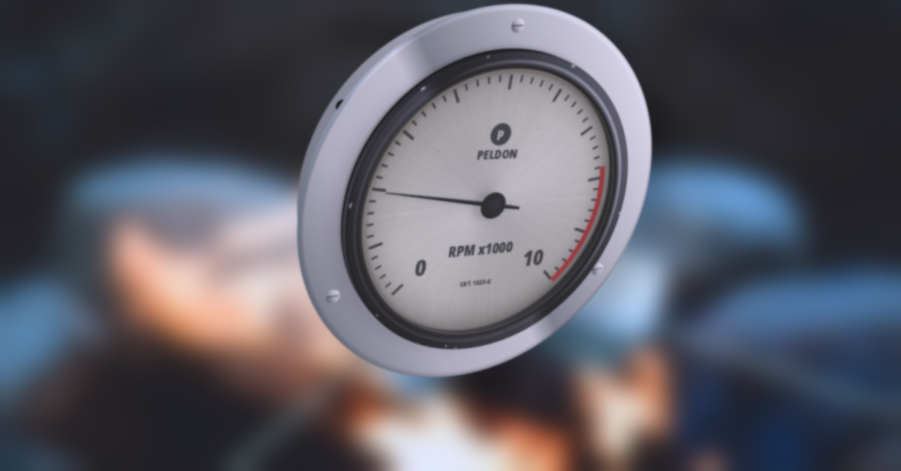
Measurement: 2000rpm
